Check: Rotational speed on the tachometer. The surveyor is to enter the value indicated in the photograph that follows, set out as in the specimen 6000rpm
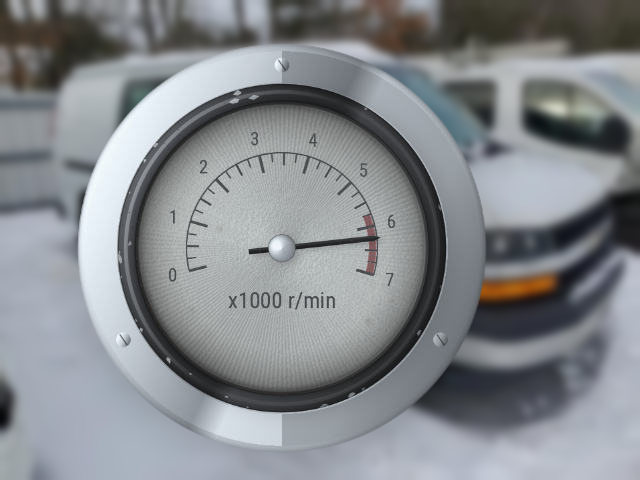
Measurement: 6250rpm
